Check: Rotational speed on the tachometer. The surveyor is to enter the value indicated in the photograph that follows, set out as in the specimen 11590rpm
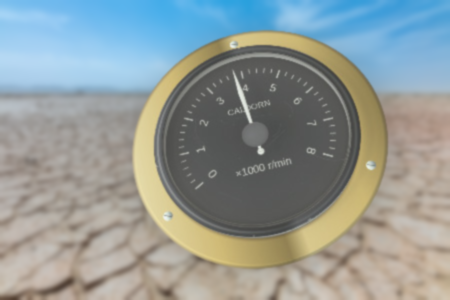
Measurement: 3800rpm
